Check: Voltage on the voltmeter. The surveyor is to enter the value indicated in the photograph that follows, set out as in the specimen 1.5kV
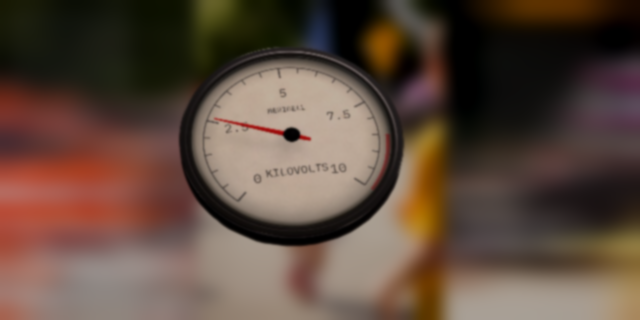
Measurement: 2.5kV
